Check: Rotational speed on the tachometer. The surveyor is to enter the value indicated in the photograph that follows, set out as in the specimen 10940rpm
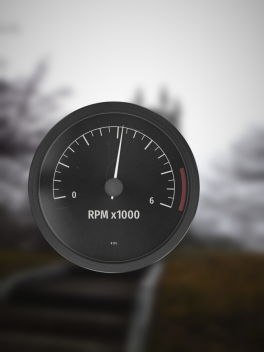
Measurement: 3125rpm
